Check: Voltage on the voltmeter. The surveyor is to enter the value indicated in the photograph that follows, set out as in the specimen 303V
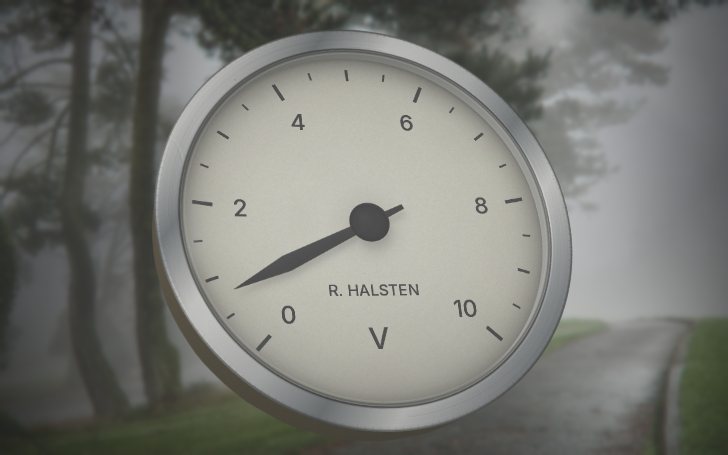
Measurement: 0.75V
